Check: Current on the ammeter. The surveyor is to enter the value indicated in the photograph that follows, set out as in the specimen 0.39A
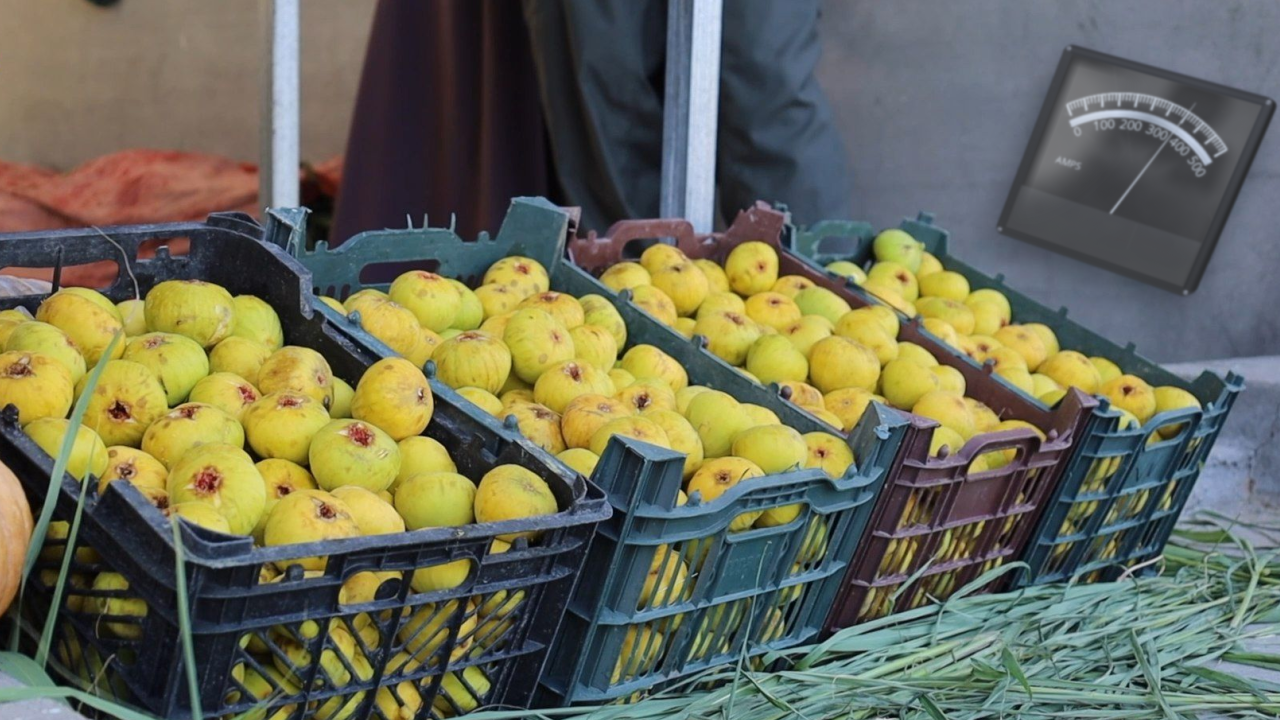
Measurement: 350A
